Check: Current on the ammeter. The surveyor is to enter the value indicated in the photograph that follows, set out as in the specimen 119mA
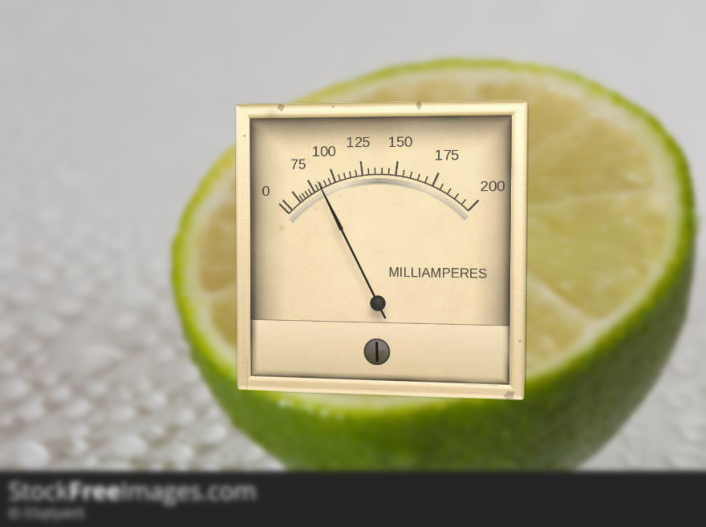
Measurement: 85mA
